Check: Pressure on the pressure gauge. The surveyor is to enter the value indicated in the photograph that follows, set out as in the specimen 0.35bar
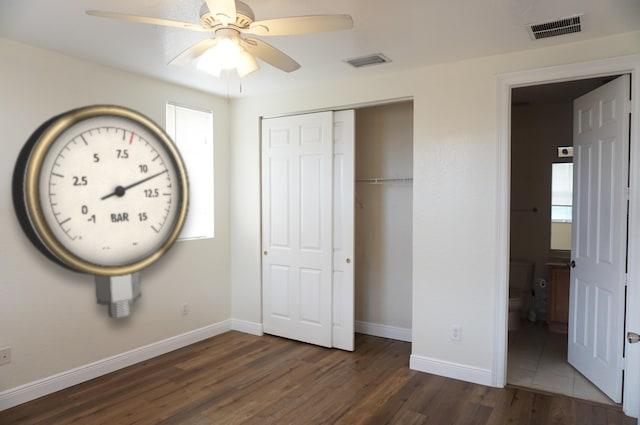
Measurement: 11bar
